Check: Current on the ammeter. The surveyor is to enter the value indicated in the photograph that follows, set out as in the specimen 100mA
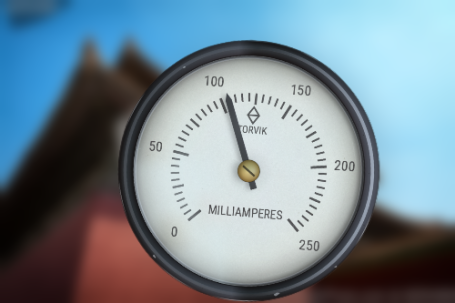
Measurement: 105mA
